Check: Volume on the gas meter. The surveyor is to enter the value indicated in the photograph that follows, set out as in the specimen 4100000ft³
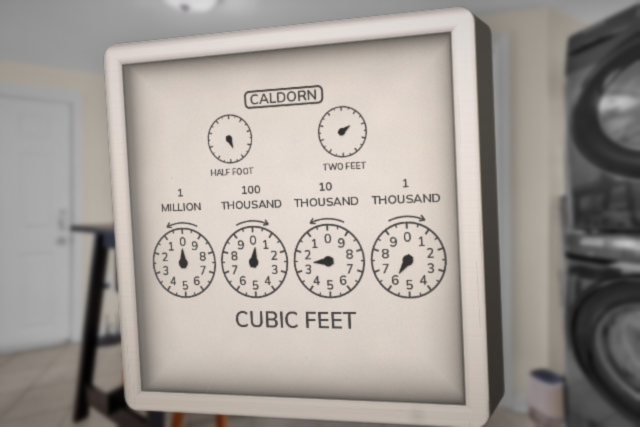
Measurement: 2600ft³
